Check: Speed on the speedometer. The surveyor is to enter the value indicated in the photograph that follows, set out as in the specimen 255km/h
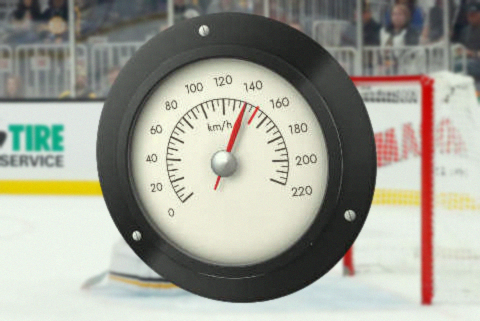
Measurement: 140km/h
